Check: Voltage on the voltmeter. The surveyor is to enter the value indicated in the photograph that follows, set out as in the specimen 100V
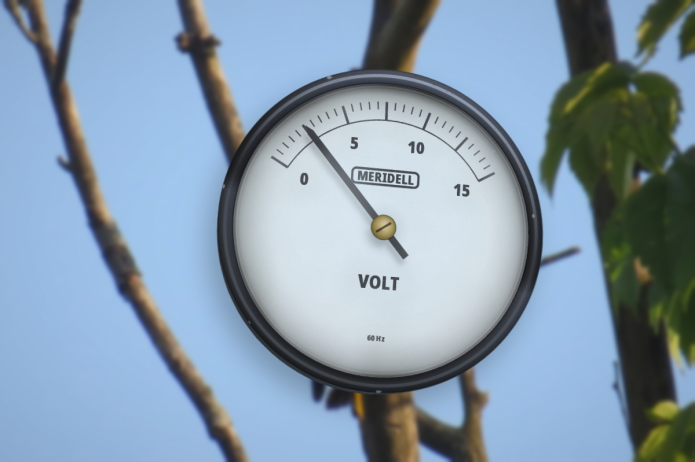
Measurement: 2.5V
